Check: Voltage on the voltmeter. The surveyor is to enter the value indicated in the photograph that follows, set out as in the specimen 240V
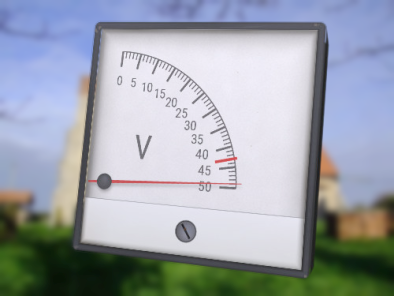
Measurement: 49V
